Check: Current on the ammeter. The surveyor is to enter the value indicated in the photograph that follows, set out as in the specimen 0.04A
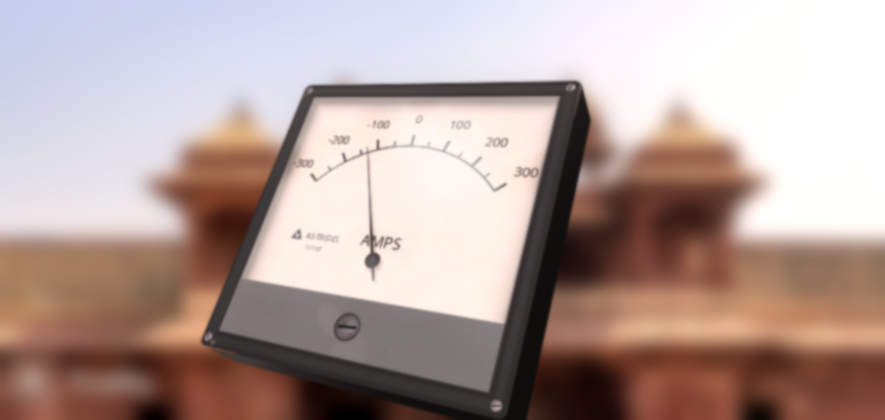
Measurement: -125A
